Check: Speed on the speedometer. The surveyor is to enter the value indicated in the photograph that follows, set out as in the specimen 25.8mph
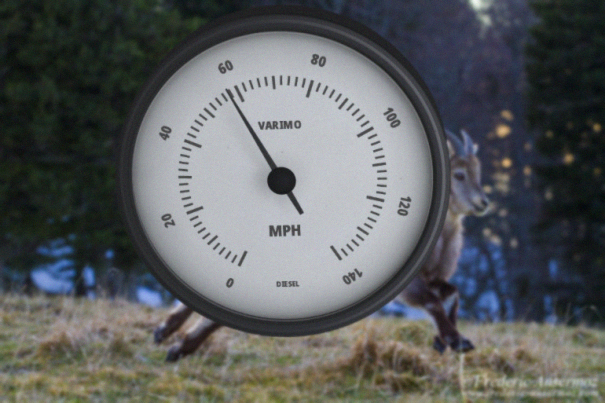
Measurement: 58mph
